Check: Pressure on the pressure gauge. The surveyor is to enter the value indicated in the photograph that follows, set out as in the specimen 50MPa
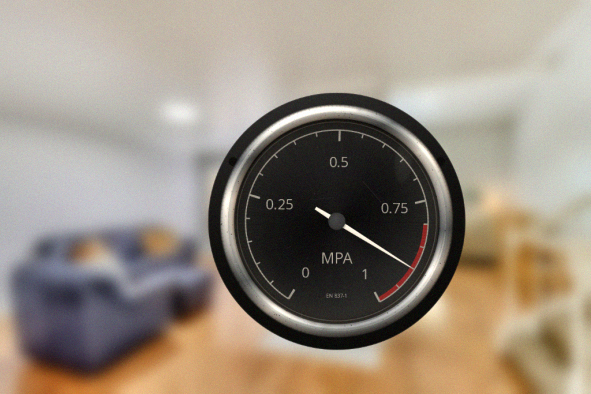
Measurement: 0.9MPa
